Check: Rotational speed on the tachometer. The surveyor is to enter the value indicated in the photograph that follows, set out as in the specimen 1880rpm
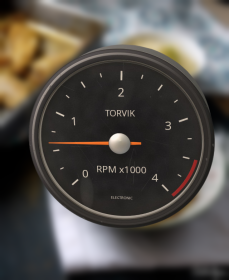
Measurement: 625rpm
